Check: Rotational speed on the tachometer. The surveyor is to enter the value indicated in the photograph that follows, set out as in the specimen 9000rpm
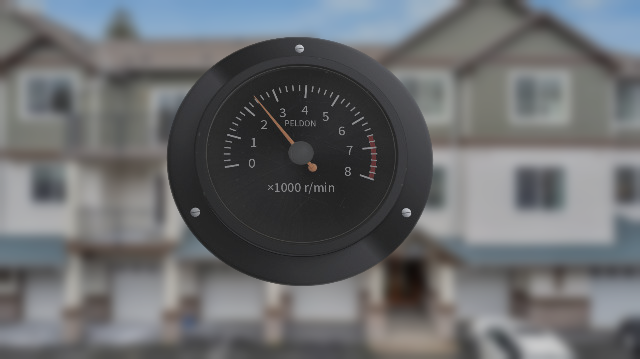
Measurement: 2400rpm
